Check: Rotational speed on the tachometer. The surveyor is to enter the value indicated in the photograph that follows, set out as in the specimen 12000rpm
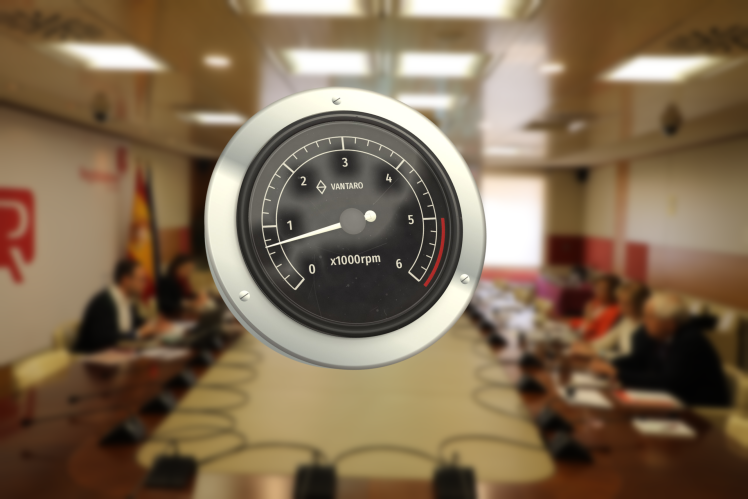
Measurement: 700rpm
